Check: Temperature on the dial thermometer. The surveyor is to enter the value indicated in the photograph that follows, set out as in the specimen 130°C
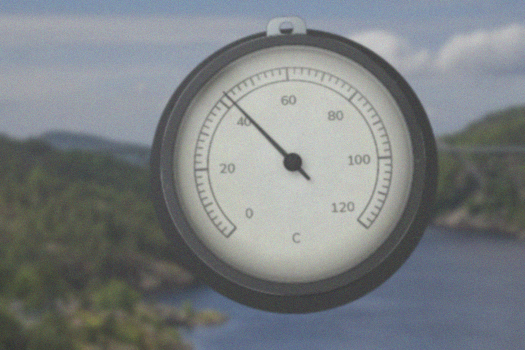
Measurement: 42°C
